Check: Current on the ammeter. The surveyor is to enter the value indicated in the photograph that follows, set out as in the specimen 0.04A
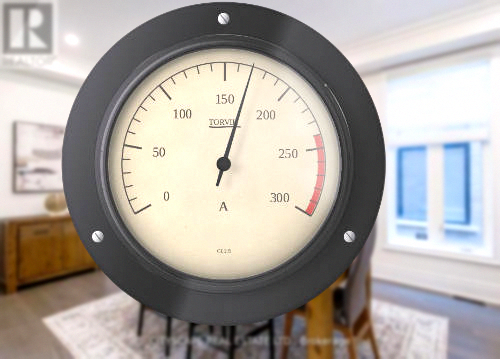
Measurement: 170A
